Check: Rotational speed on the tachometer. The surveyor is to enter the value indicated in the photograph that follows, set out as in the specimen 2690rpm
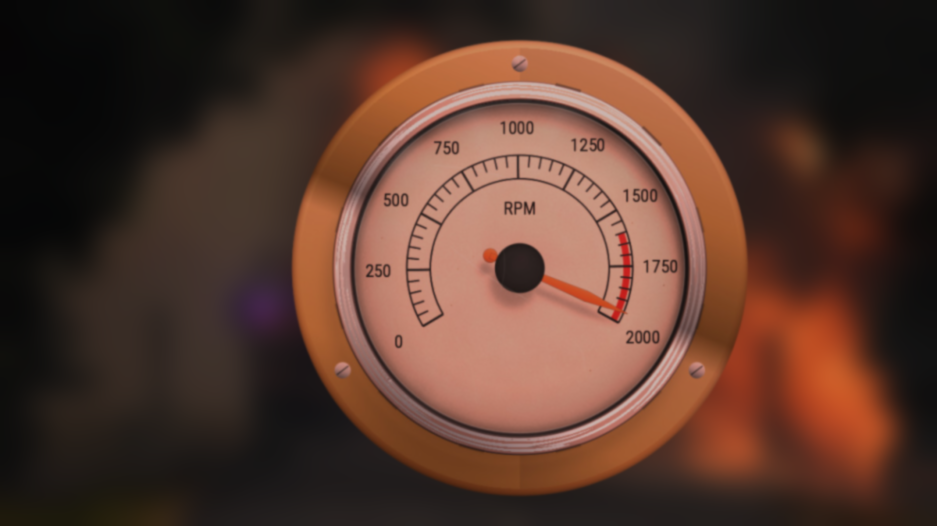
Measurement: 1950rpm
